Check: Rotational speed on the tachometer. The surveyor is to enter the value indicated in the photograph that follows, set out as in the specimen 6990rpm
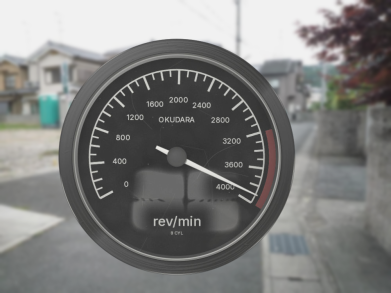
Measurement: 3900rpm
